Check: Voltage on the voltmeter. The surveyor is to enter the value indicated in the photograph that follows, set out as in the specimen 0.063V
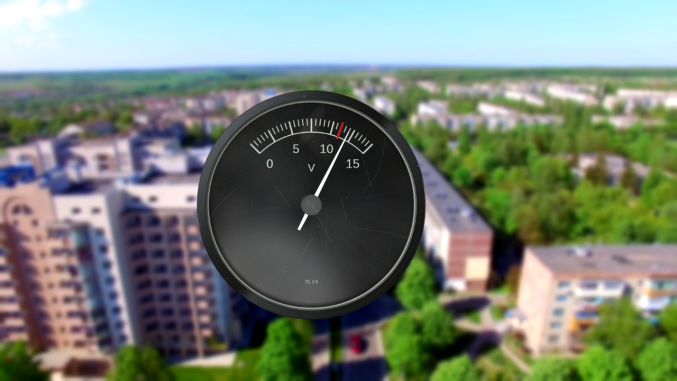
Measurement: 12V
